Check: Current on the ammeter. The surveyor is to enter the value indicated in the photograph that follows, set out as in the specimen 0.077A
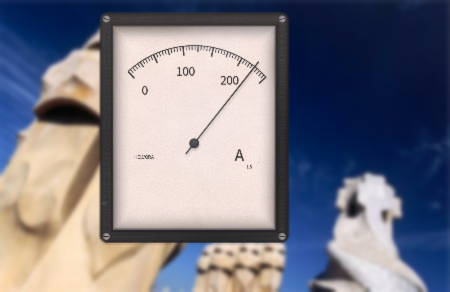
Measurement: 225A
